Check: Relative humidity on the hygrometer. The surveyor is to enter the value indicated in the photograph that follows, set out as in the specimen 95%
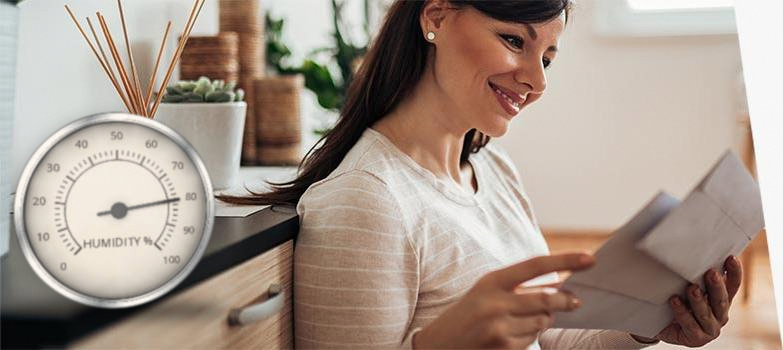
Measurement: 80%
